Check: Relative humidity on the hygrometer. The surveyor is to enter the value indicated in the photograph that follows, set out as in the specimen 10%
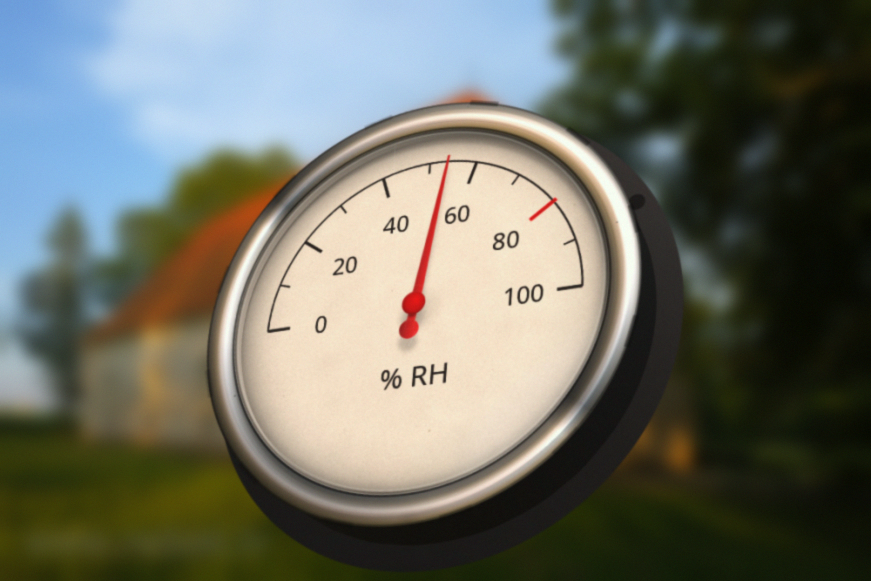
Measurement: 55%
